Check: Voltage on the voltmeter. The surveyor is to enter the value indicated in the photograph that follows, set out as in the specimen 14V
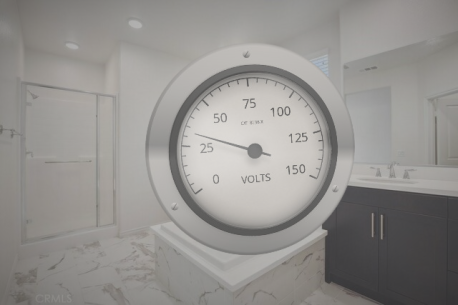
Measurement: 32.5V
